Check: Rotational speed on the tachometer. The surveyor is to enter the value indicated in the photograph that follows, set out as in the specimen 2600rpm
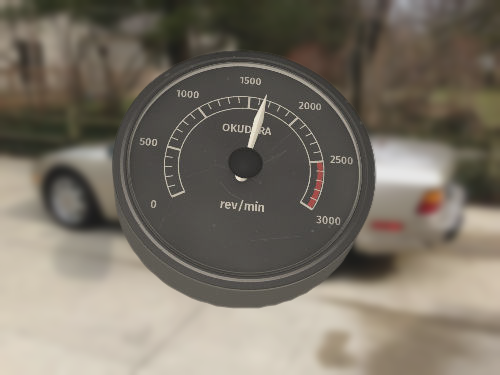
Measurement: 1650rpm
